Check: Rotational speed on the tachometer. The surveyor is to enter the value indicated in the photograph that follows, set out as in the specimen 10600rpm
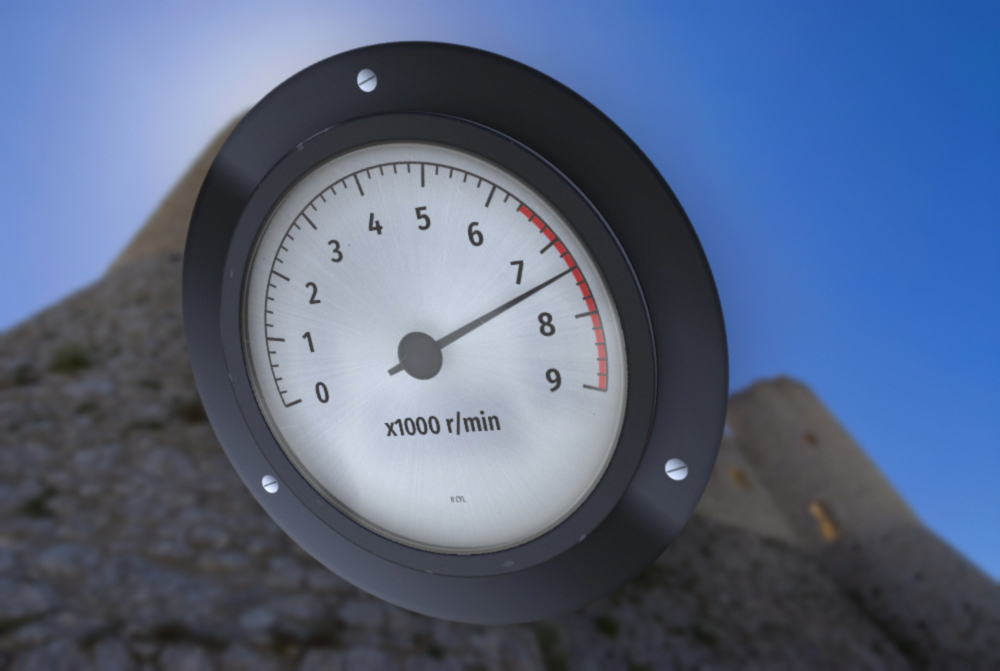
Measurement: 7400rpm
